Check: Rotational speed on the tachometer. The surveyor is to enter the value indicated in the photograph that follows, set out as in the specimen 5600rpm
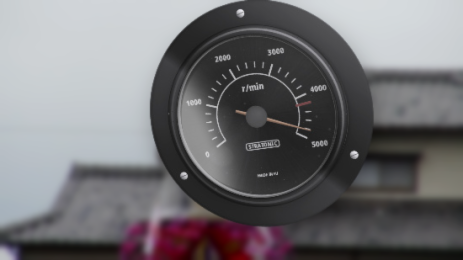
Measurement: 4800rpm
